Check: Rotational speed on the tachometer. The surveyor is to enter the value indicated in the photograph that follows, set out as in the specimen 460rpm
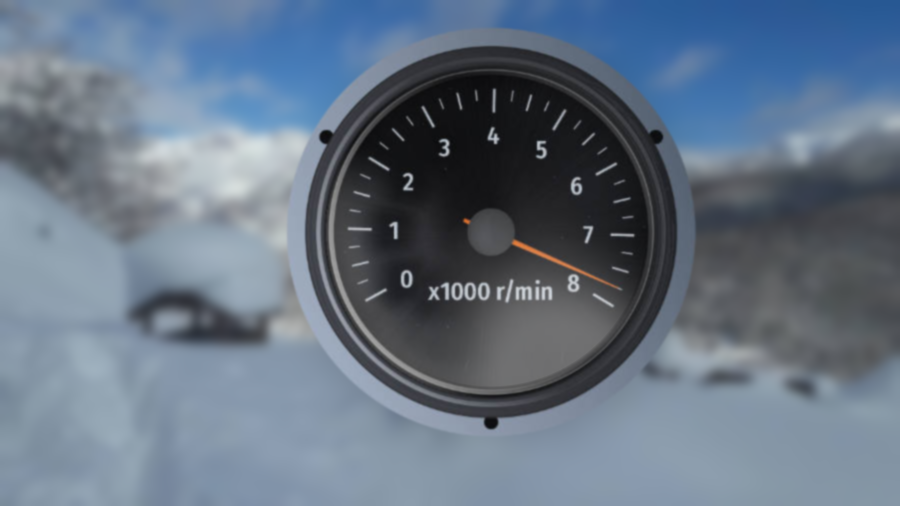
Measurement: 7750rpm
